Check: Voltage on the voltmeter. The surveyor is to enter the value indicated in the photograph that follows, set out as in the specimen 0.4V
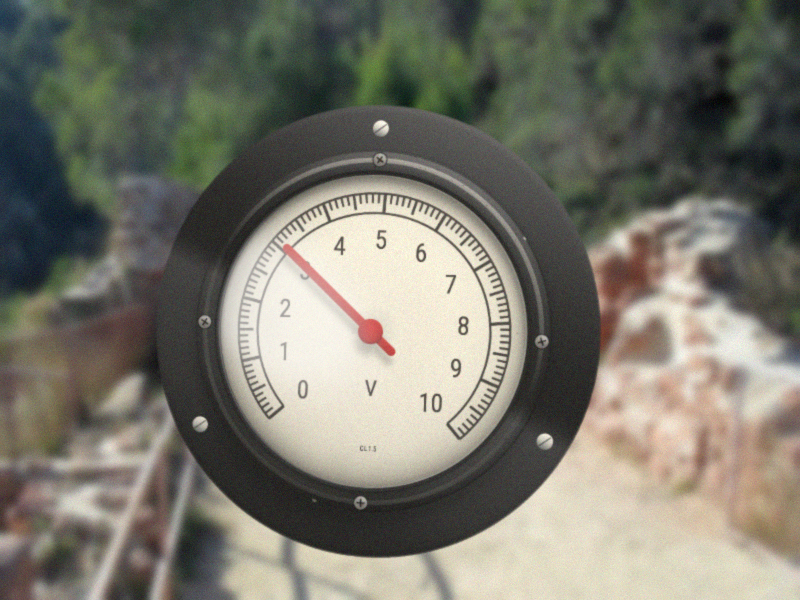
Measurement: 3.1V
